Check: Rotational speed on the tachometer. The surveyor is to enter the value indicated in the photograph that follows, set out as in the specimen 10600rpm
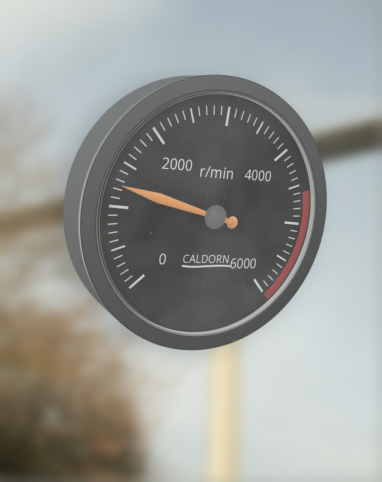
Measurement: 1250rpm
